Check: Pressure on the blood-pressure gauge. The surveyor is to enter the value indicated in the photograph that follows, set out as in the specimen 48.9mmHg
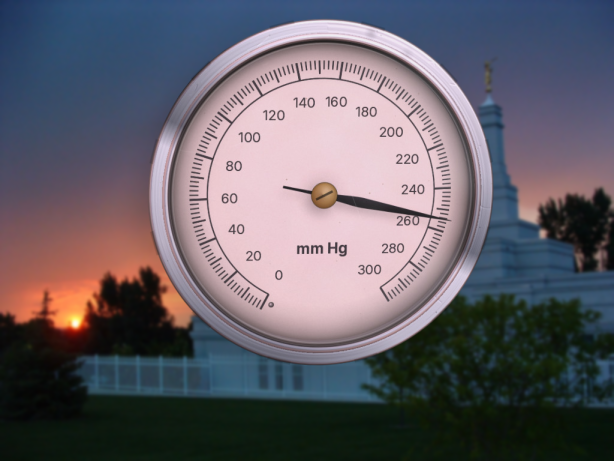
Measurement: 254mmHg
